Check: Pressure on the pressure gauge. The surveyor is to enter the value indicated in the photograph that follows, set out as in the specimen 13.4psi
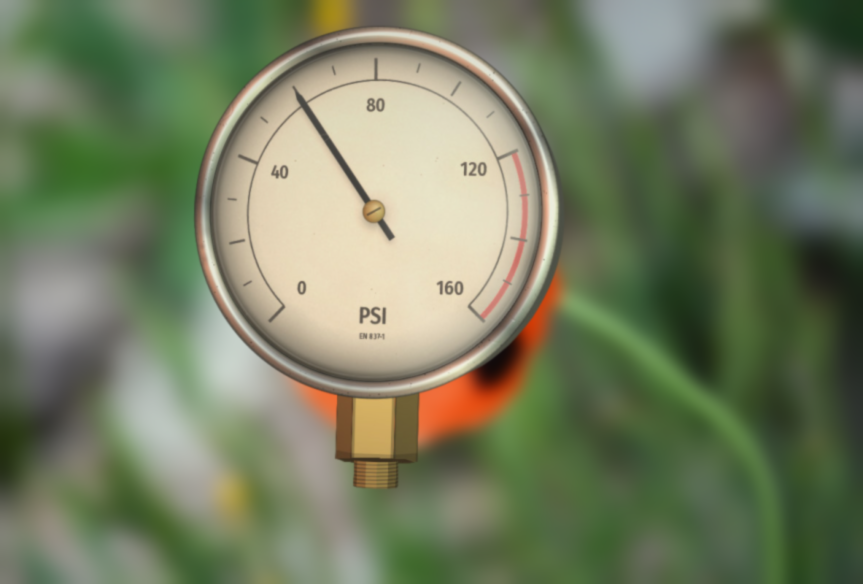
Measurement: 60psi
